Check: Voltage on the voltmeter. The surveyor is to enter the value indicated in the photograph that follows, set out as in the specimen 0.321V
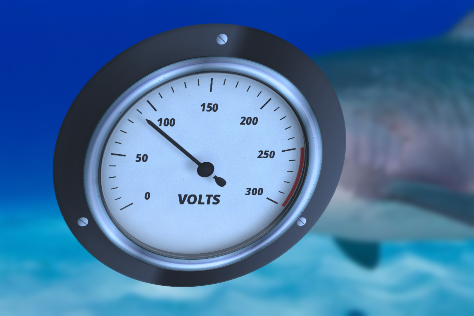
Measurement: 90V
